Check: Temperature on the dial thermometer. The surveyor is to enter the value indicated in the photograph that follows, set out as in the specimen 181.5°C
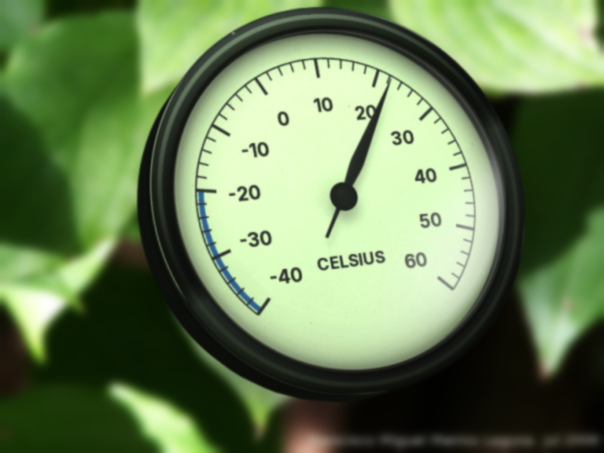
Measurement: 22°C
